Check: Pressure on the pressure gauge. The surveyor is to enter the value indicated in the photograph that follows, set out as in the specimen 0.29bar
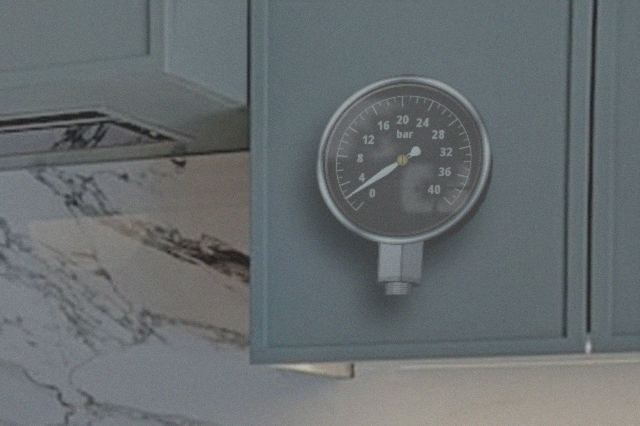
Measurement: 2bar
